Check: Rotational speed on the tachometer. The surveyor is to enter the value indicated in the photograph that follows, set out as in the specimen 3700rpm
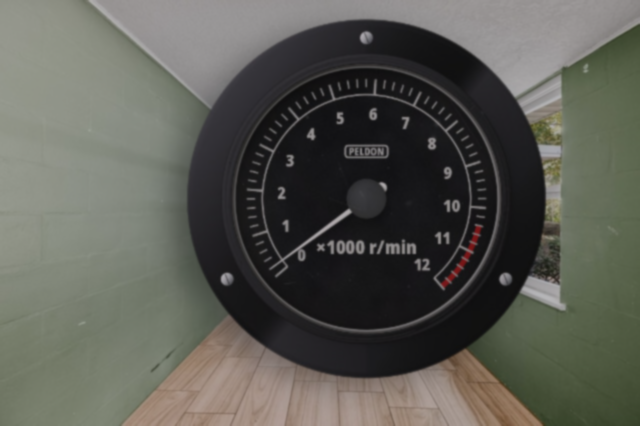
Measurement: 200rpm
